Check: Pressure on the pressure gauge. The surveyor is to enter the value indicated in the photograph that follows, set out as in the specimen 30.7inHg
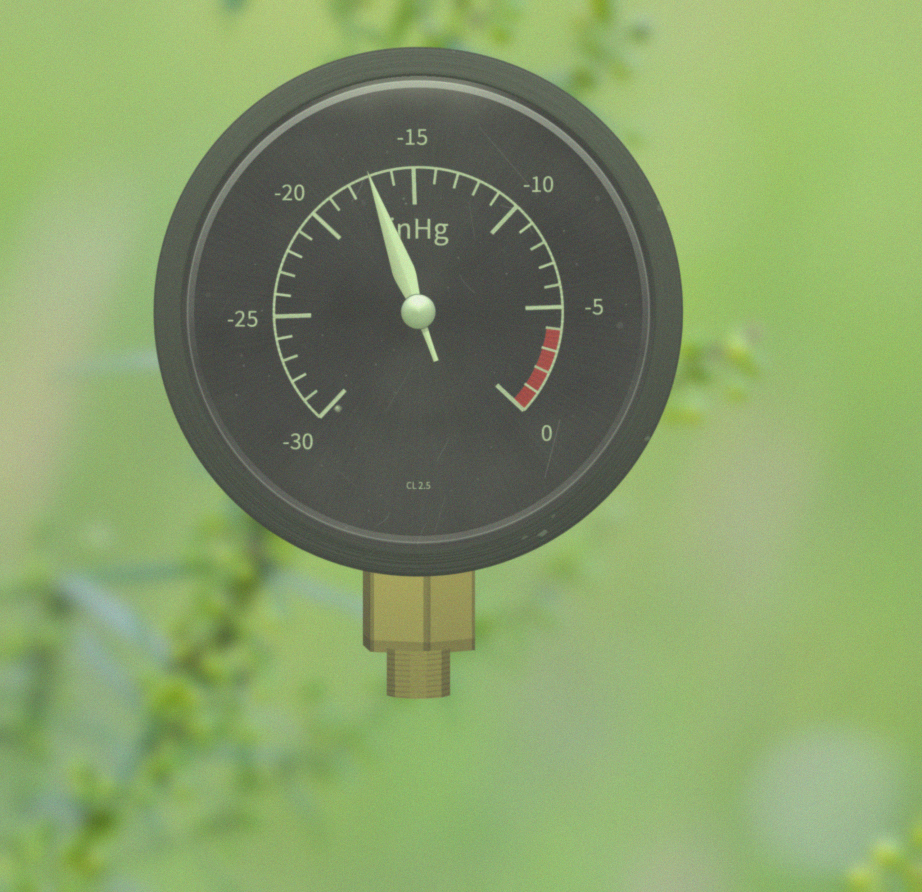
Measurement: -17inHg
